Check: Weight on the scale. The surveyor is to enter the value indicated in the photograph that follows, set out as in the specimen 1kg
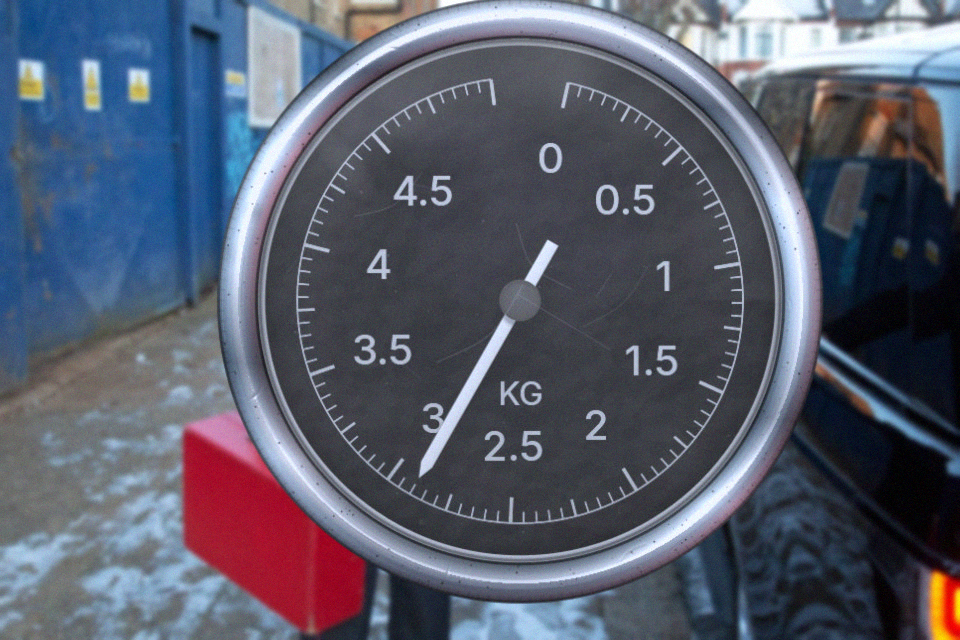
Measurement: 2.9kg
